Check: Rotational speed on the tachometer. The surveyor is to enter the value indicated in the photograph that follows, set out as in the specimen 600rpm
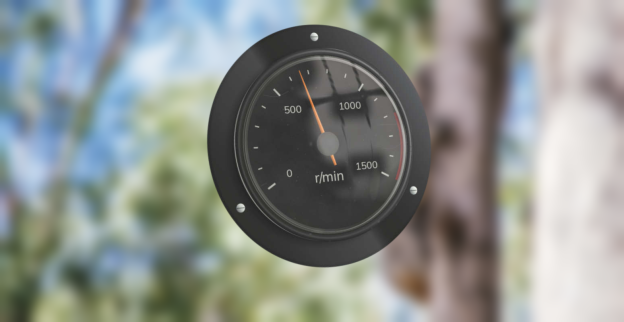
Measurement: 650rpm
